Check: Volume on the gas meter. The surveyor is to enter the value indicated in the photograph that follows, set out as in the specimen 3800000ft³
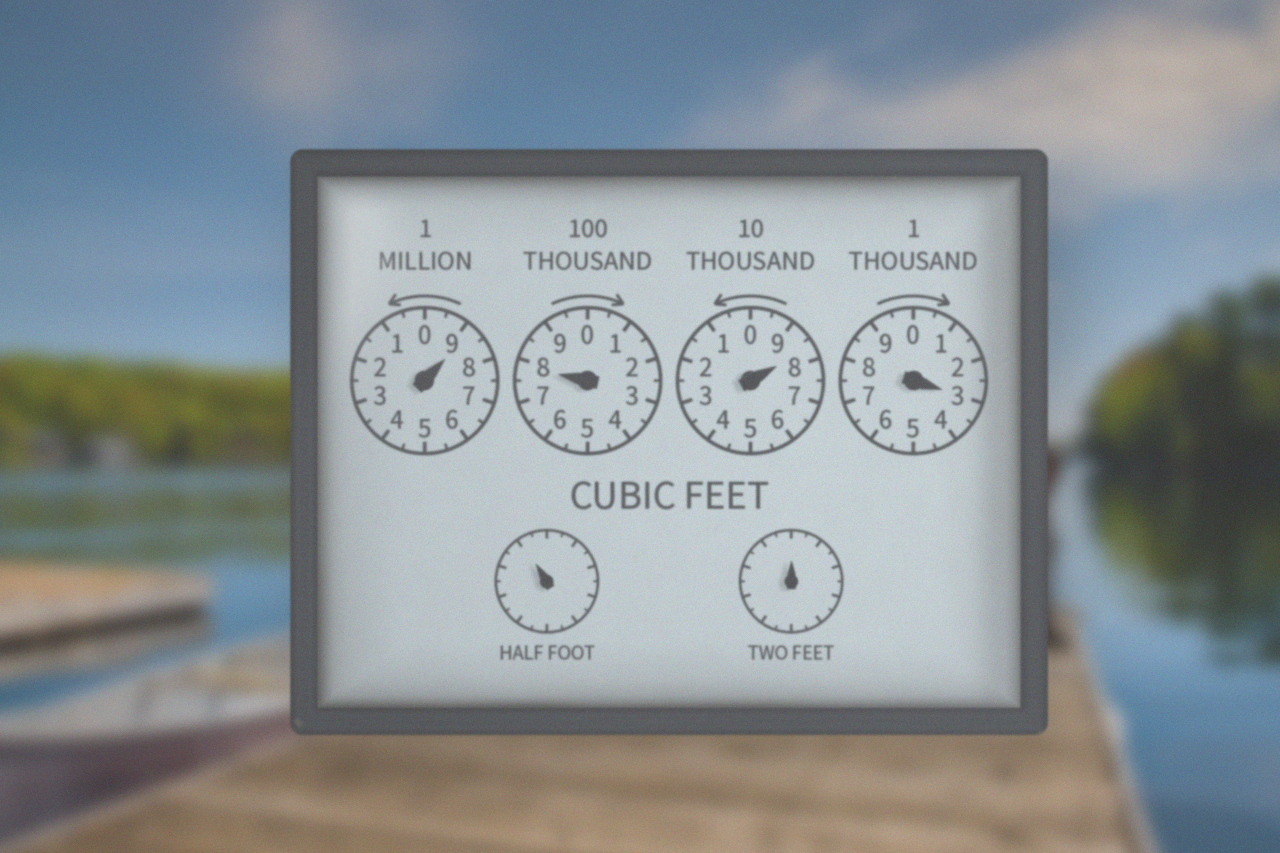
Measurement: 878300ft³
